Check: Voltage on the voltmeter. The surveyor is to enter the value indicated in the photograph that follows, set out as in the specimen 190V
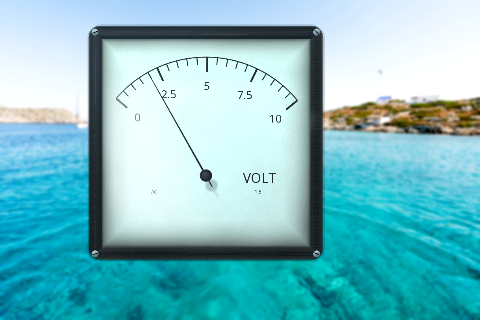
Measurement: 2V
